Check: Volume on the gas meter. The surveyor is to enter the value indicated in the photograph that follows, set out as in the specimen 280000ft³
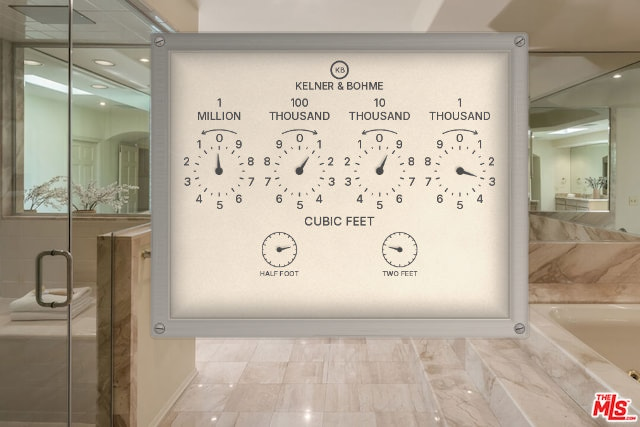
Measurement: 9300ft³
